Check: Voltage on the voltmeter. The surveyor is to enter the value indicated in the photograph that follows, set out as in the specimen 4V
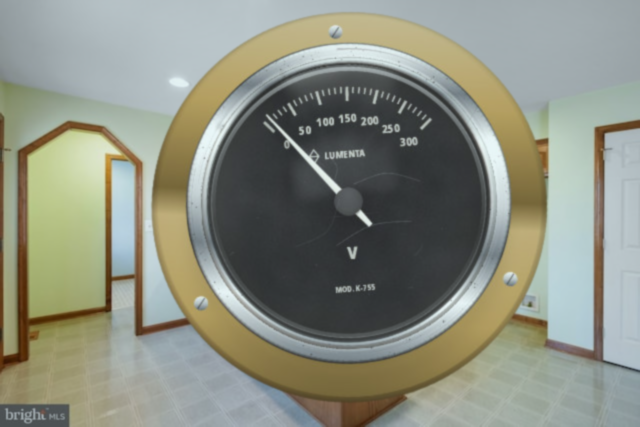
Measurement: 10V
